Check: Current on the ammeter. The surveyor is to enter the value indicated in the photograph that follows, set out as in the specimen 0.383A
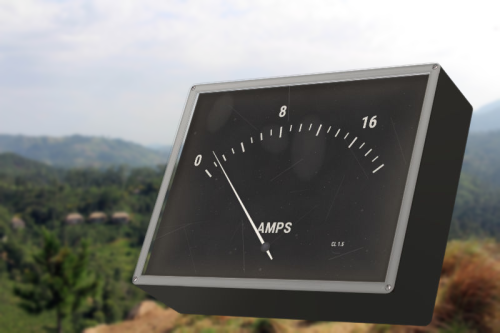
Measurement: 1.5A
